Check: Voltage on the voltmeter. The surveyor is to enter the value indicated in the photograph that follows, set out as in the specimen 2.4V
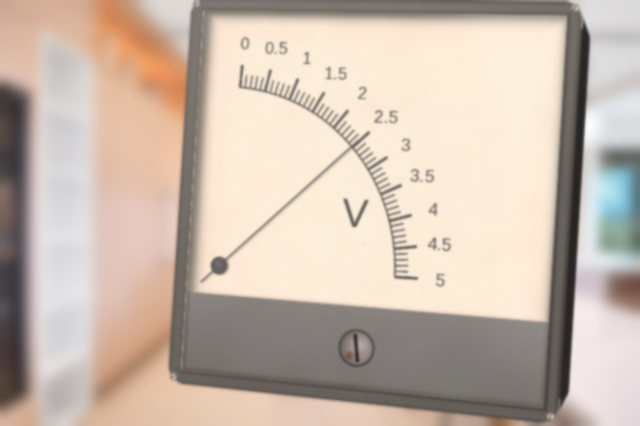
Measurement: 2.5V
